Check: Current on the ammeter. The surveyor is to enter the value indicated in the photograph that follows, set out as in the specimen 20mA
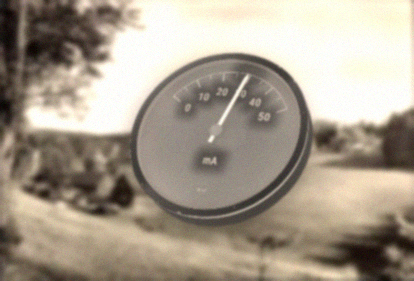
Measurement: 30mA
